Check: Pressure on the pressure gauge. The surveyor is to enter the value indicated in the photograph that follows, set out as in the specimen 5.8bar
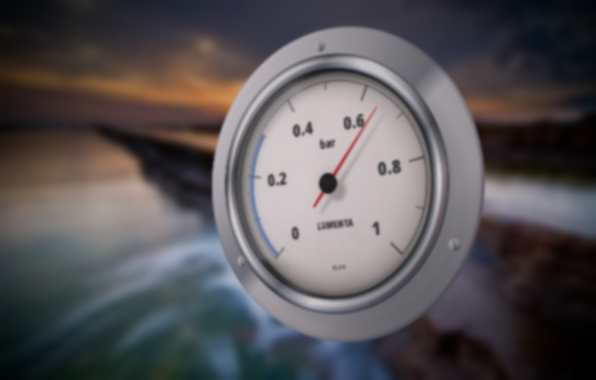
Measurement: 0.65bar
